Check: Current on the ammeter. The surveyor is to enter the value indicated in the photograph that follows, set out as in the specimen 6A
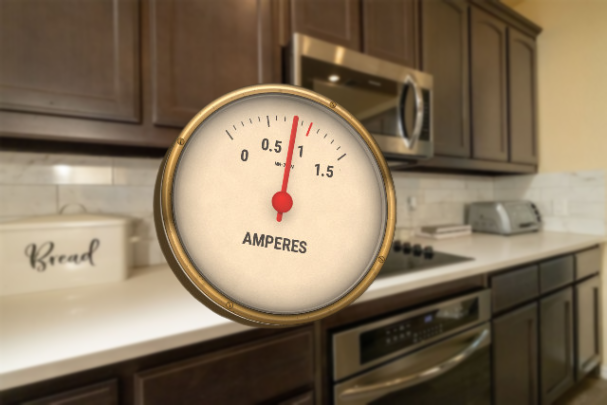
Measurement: 0.8A
